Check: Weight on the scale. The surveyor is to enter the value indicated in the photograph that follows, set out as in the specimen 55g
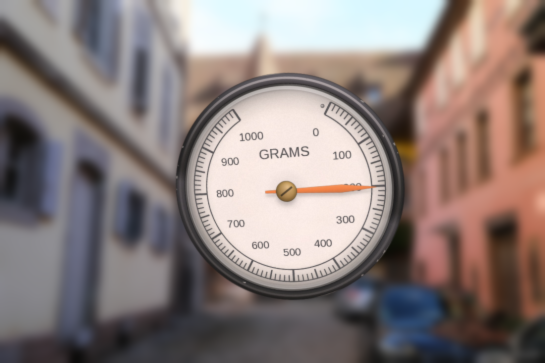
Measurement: 200g
